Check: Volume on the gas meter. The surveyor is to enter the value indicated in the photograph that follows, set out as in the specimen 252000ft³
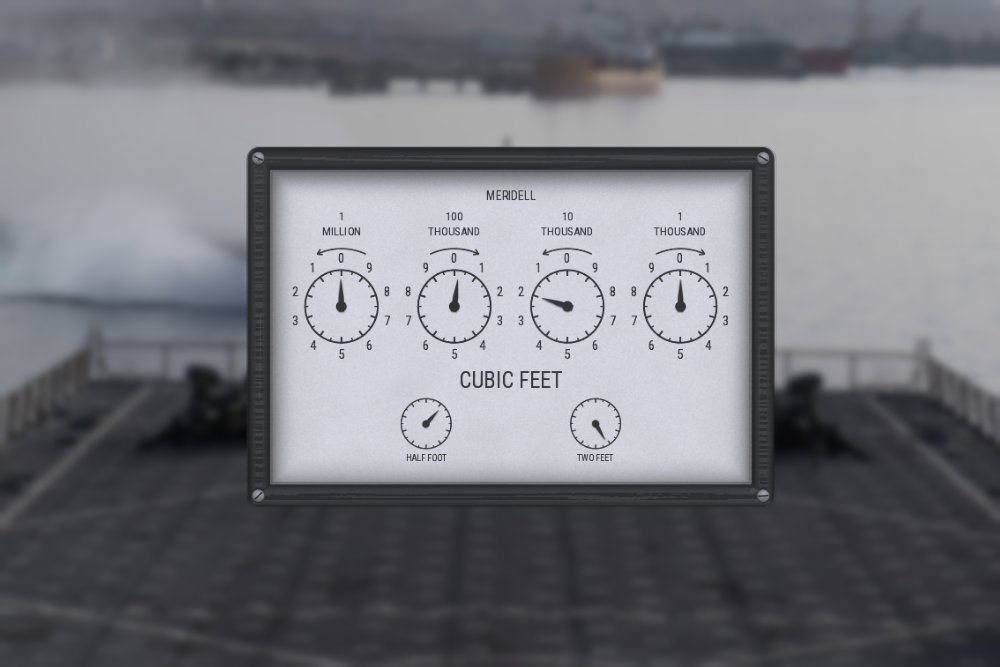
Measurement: 2000ft³
